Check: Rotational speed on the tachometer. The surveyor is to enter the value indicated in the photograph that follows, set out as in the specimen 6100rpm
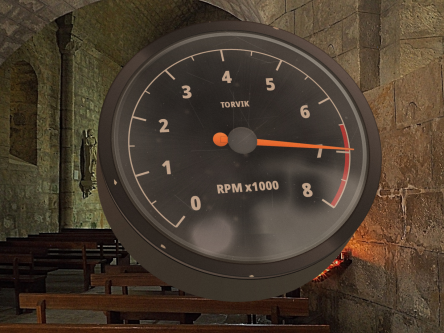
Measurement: 7000rpm
